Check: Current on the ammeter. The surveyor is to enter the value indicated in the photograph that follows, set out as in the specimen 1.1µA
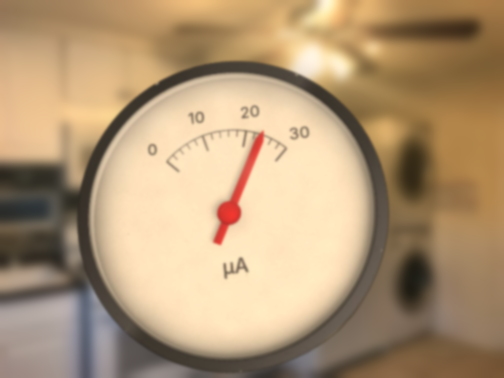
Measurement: 24µA
